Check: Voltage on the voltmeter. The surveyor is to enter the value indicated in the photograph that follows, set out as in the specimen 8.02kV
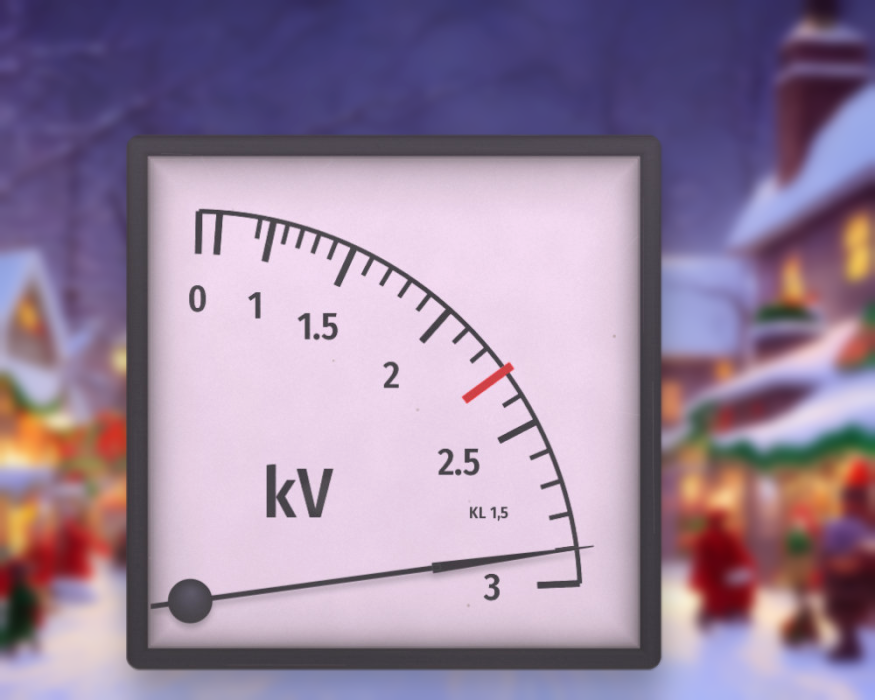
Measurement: 2.9kV
